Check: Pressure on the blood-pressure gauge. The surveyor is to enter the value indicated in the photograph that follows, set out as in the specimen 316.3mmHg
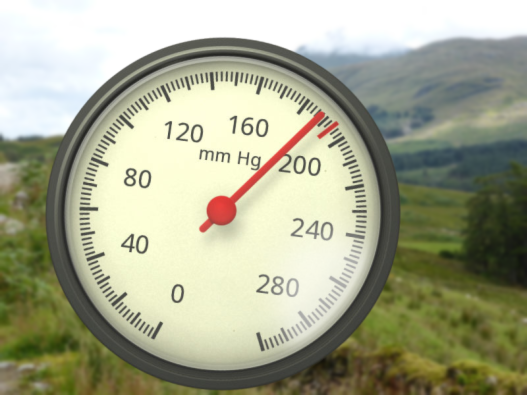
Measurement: 188mmHg
